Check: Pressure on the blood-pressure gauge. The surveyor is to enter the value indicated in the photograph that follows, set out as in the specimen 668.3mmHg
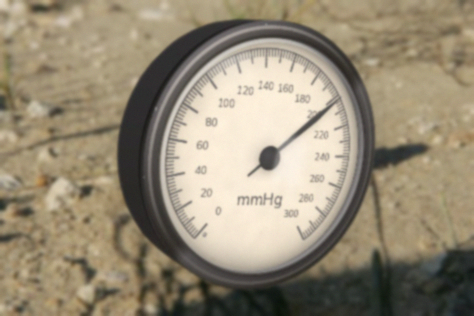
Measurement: 200mmHg
